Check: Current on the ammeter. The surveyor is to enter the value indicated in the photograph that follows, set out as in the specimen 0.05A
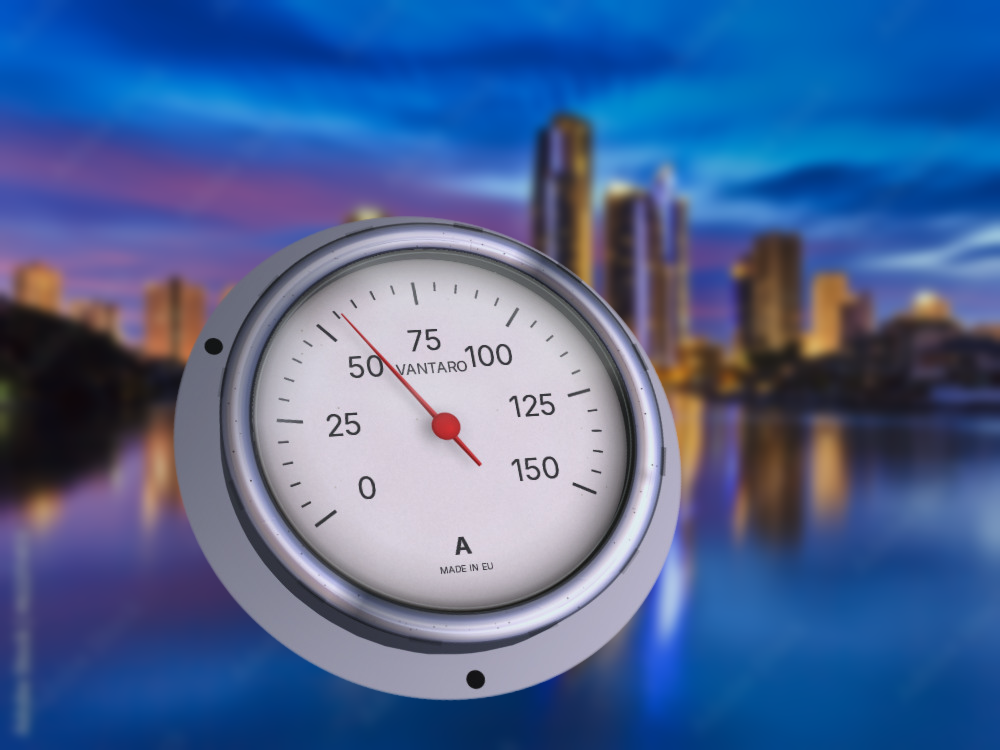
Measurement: 55A
